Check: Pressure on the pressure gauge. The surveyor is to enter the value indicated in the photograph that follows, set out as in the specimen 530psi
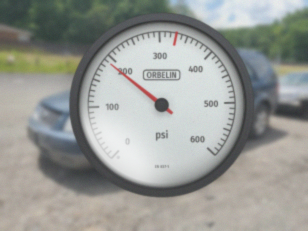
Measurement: 190psi
